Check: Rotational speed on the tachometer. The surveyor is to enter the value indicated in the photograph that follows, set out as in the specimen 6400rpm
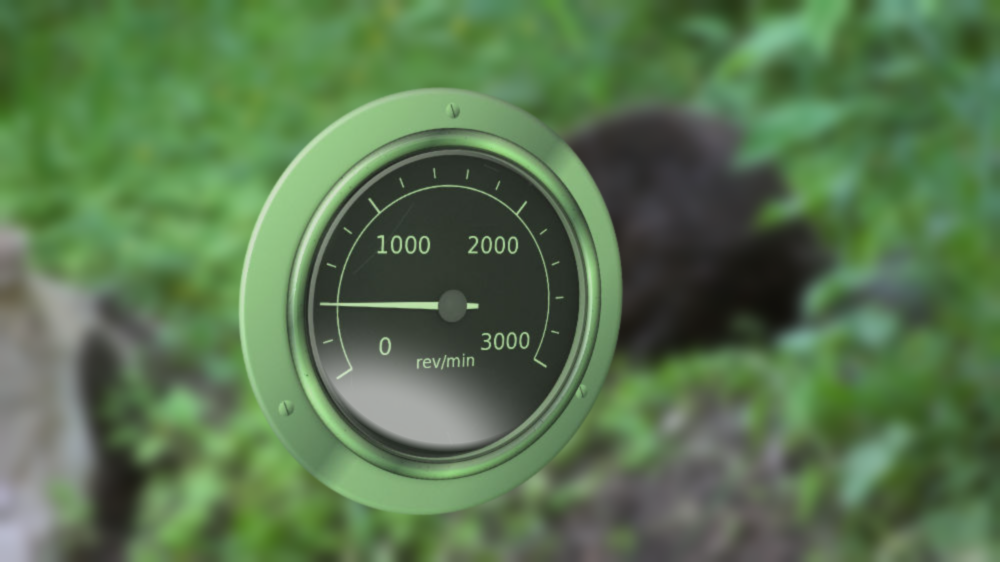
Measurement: 400rpm
